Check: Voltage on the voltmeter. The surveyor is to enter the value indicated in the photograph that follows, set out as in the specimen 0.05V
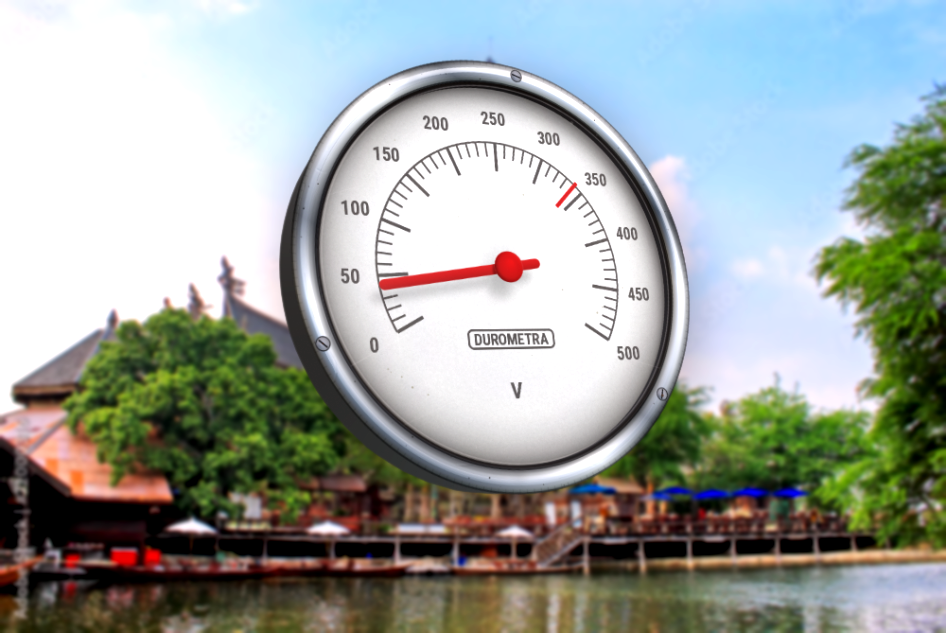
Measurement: 40V
